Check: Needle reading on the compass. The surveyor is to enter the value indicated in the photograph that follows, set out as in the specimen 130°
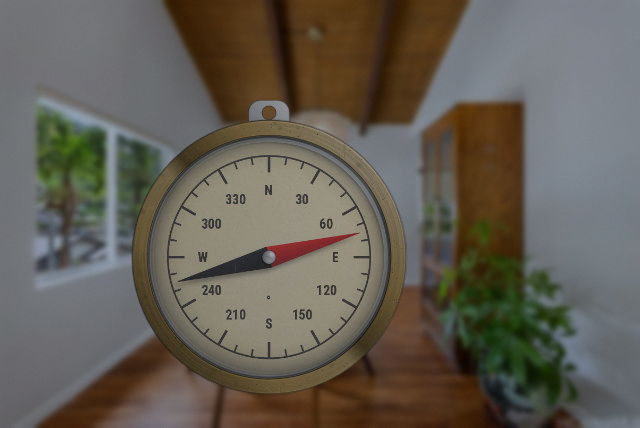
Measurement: 75°
